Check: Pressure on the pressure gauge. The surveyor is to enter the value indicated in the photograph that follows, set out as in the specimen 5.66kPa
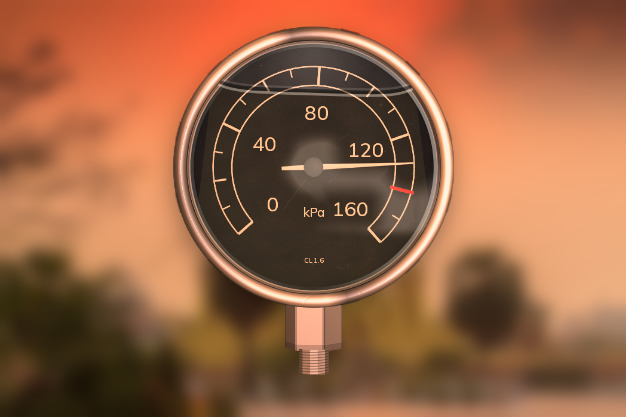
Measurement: 130kPa
